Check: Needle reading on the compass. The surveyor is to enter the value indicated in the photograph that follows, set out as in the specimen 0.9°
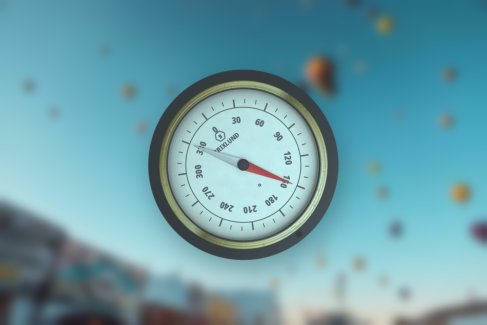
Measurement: 150°
